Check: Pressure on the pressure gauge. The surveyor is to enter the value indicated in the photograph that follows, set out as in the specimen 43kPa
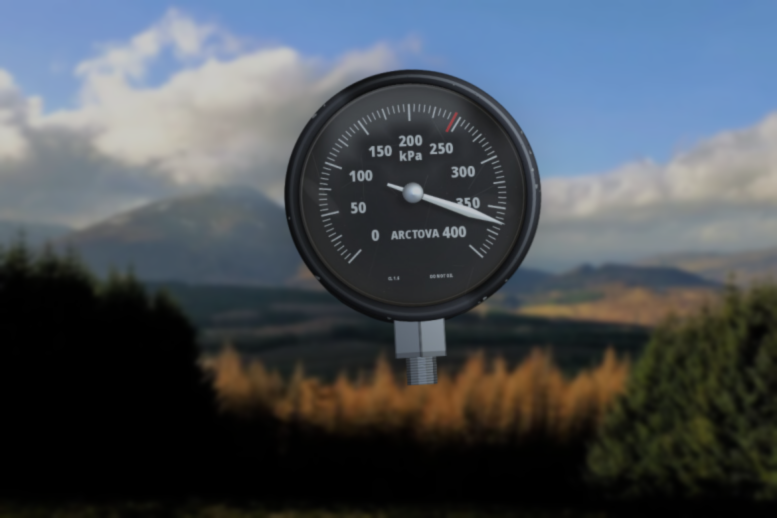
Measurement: 365kPa
